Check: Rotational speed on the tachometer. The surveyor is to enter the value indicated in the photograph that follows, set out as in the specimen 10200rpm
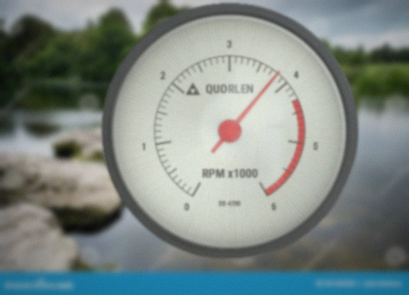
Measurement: 3800rpm
